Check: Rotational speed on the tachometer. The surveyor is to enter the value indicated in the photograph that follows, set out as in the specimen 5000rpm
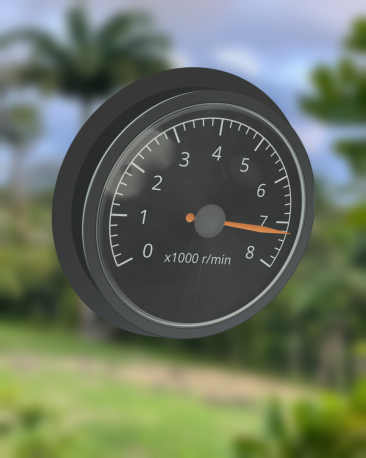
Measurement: 7200rpm
